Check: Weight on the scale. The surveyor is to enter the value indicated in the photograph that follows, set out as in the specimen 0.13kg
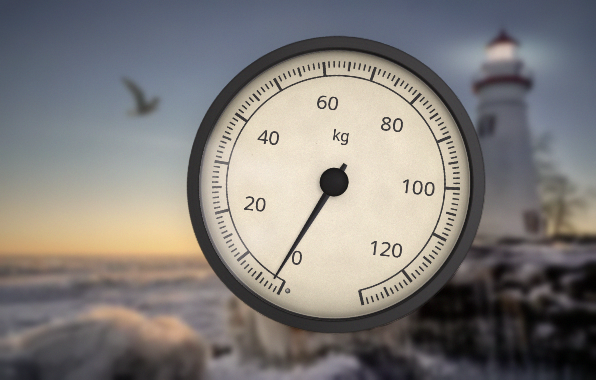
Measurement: 2kg
